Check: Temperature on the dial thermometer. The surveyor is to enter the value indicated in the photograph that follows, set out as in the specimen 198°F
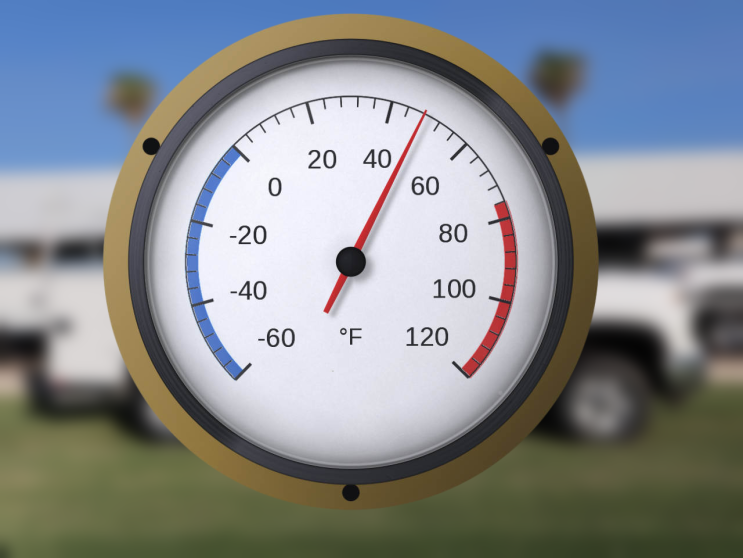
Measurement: 48°F
